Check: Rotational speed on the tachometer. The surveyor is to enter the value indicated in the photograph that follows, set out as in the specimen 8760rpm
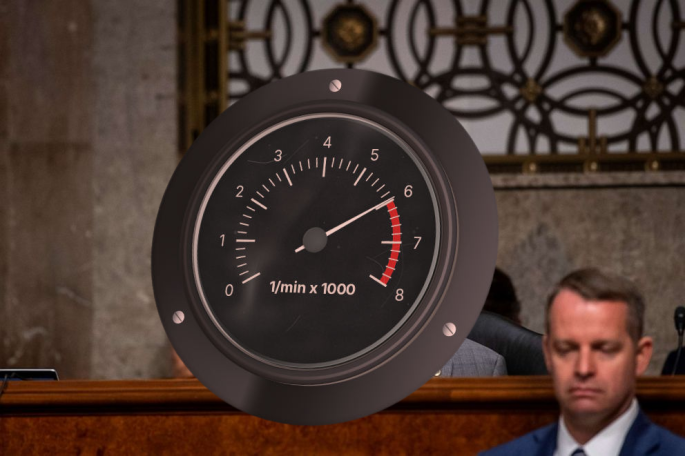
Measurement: 6000rpm
